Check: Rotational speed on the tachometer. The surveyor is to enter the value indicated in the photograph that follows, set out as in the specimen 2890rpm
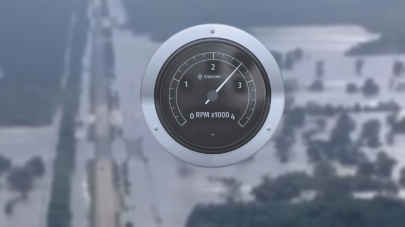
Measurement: 2600rpm
